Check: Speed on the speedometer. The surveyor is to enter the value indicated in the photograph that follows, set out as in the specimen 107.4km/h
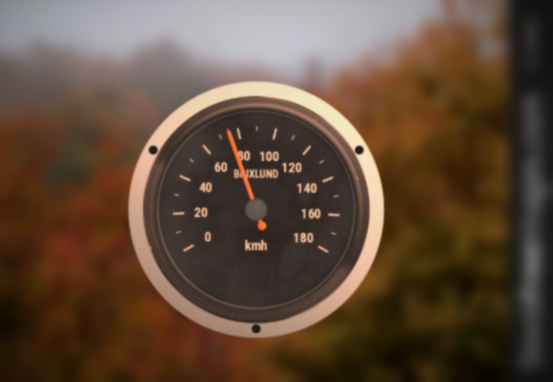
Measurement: 75km/h
